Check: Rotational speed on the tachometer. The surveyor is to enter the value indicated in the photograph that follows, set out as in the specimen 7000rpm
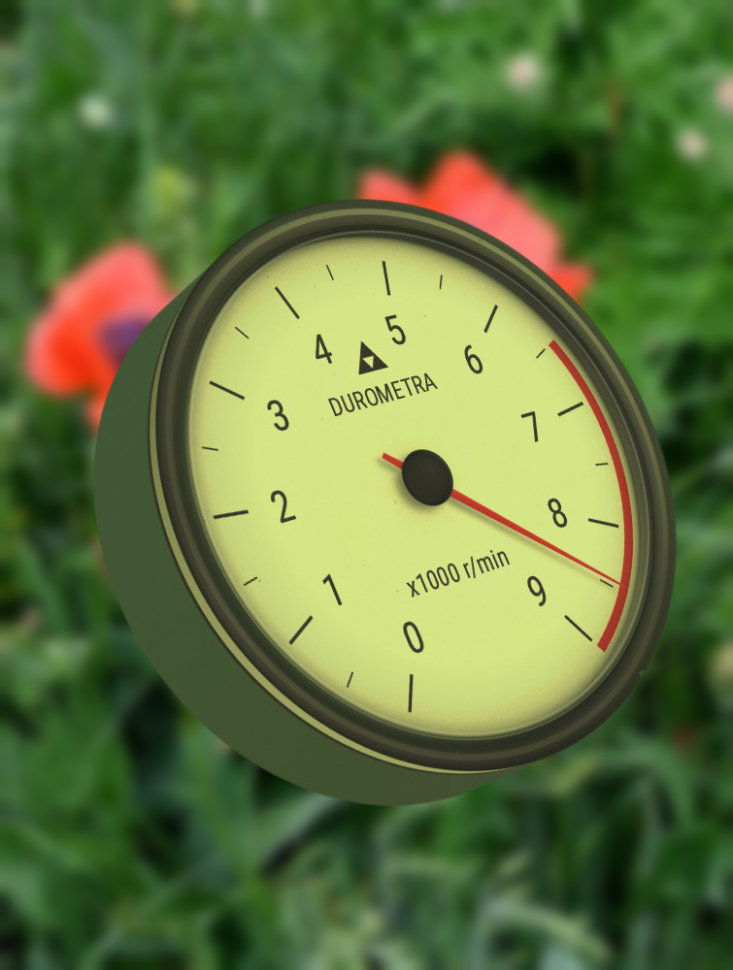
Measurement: 8500rpm
